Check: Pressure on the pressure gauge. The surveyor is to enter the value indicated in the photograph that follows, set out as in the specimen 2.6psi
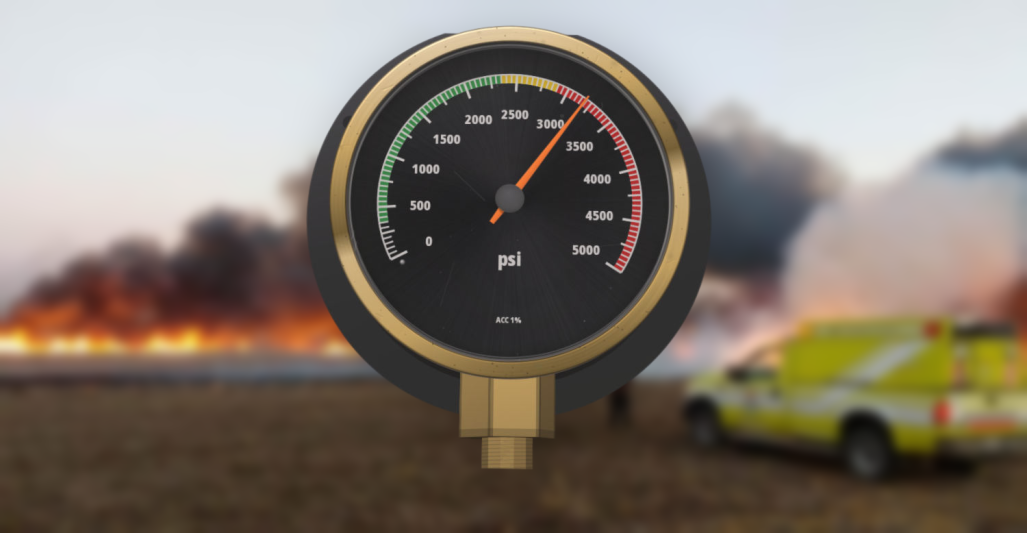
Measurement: 3200psi
